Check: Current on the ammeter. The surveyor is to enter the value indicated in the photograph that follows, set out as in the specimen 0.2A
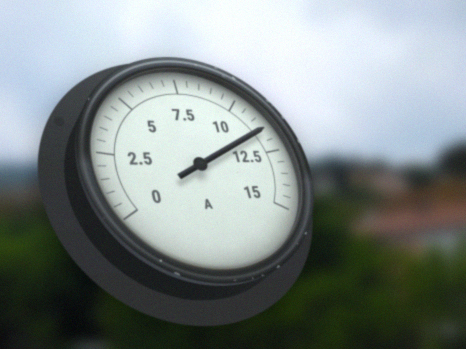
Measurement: 11.5A
